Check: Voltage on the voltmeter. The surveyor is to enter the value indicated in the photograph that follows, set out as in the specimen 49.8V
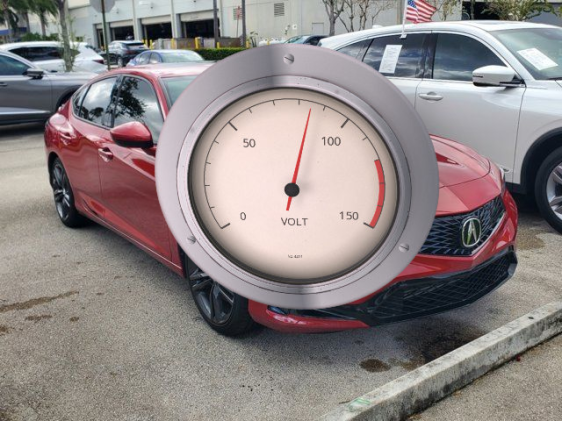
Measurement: 85V
